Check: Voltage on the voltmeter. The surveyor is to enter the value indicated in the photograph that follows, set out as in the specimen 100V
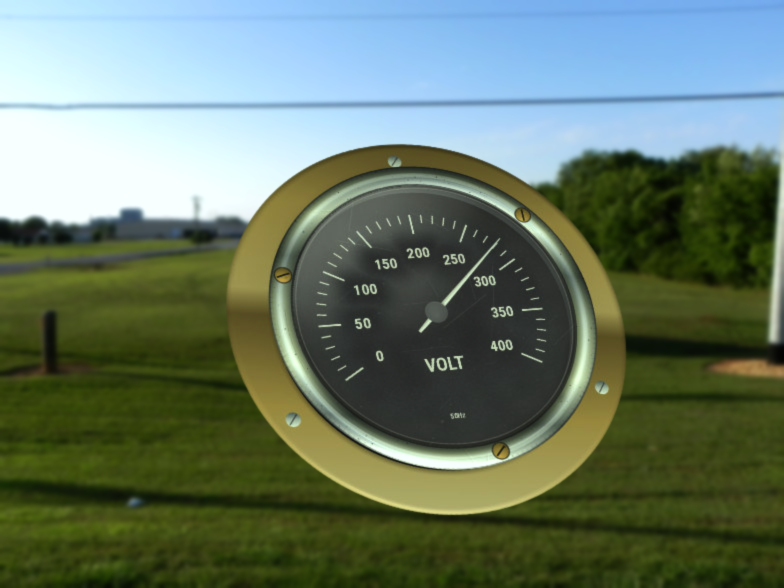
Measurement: 280V
